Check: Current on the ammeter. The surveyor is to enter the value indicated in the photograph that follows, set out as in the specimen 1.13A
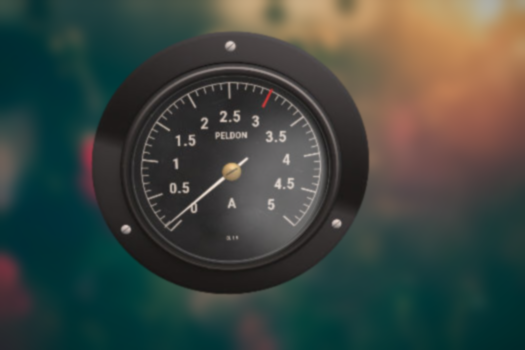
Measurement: 0.1A
